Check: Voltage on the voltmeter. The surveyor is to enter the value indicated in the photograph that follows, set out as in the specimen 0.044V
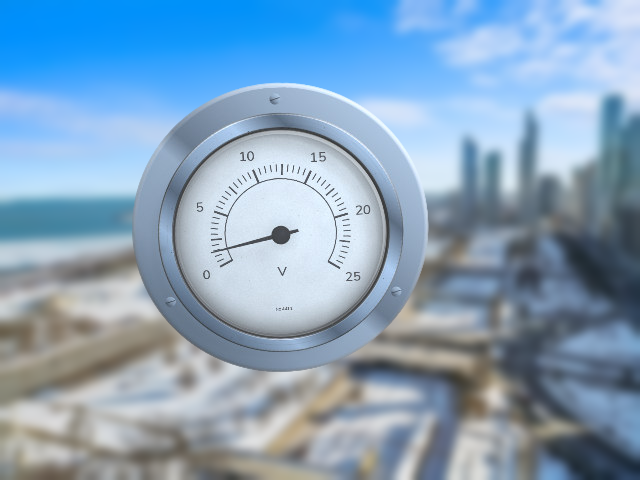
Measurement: 1.5V
